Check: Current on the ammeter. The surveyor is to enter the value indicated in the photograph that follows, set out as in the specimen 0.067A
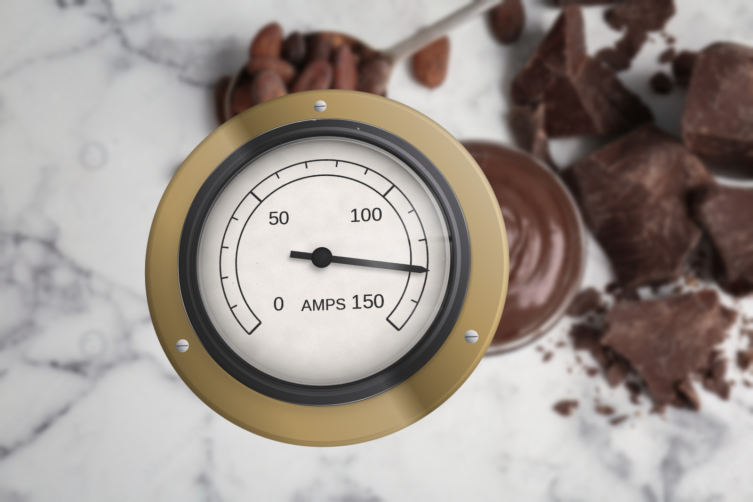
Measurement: 130A
